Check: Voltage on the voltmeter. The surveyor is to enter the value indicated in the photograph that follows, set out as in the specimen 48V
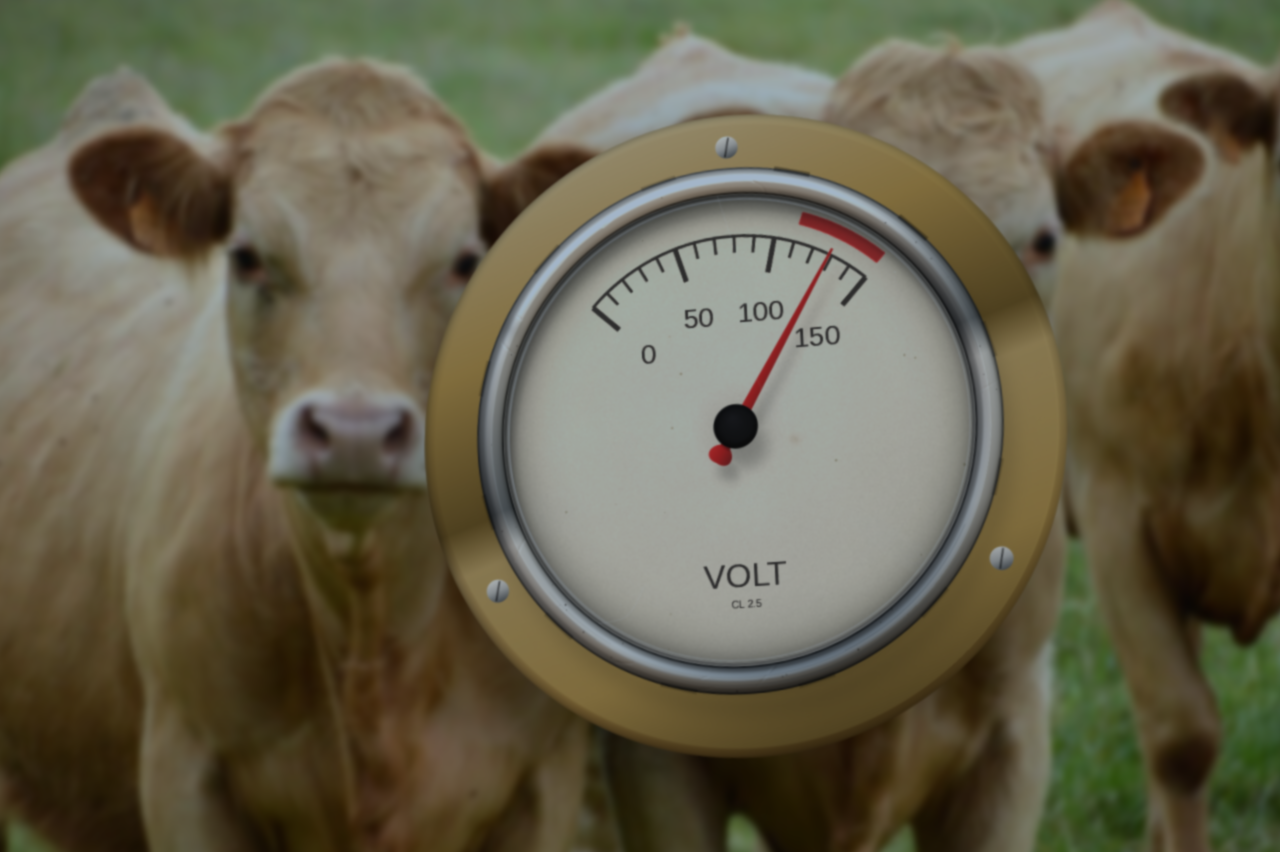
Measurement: 130V
